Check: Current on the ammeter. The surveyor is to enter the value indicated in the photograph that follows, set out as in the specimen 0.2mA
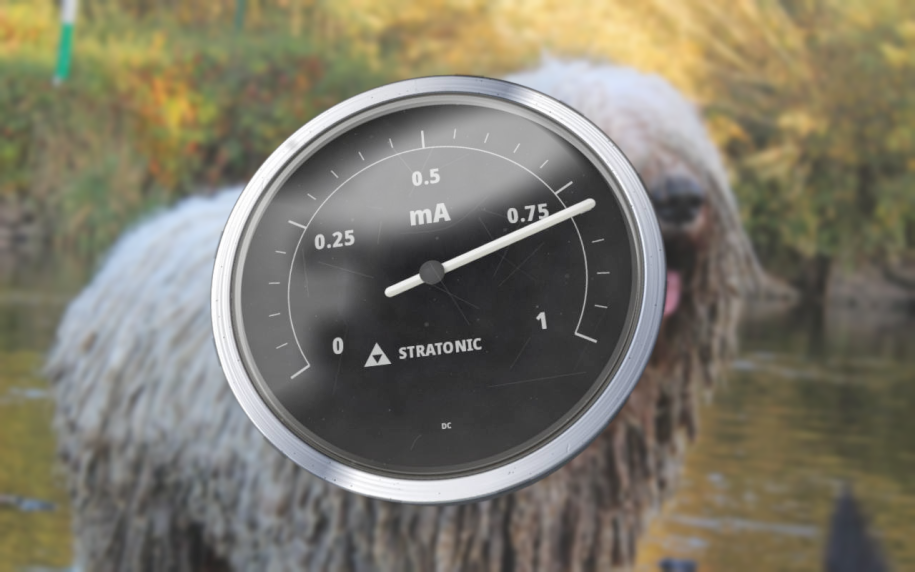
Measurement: 0.8mA
